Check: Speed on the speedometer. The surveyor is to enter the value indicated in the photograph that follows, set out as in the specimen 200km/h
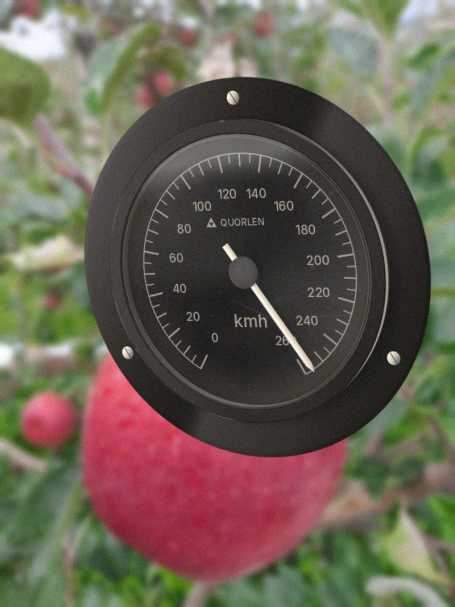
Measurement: 255km/h
